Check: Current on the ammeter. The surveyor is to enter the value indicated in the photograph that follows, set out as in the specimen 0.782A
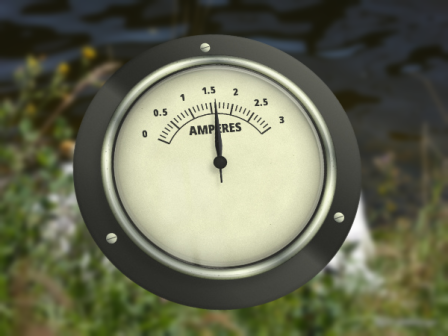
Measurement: 1.6A
